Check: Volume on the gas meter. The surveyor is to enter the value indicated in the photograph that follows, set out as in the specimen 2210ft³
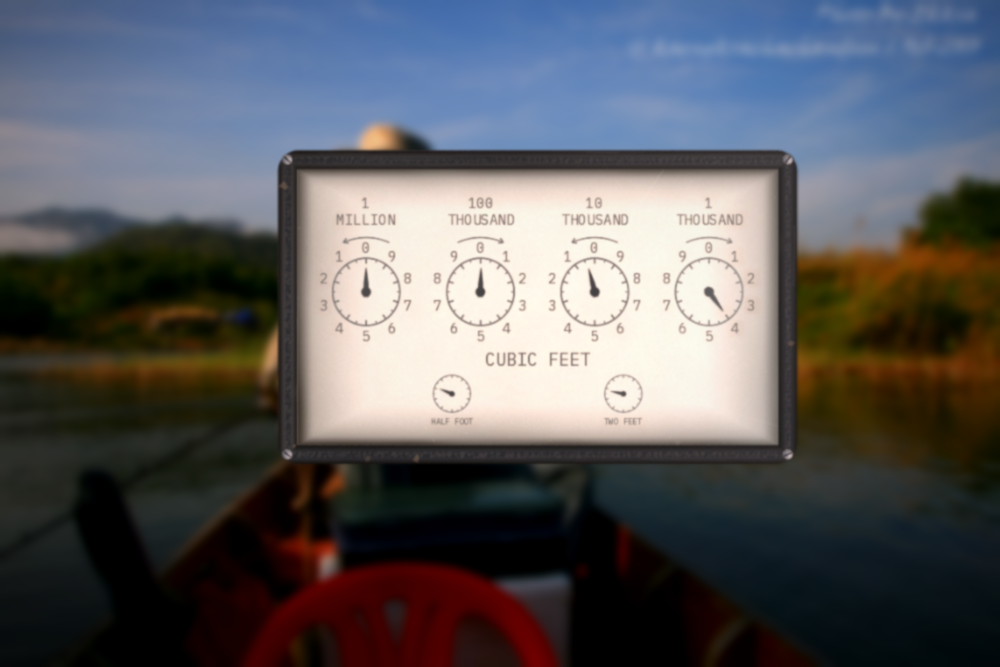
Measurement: 400ft³
